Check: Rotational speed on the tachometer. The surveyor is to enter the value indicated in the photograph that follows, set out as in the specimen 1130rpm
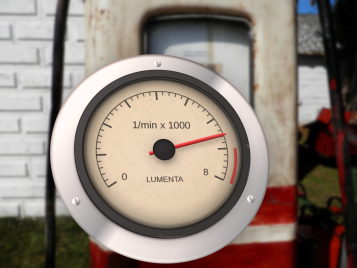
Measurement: 6600rpm
